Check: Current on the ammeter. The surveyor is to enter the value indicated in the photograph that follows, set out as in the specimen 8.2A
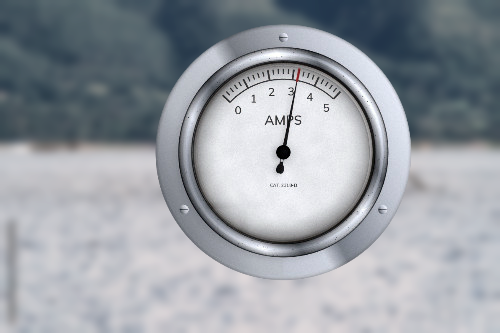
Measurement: 3.2A
